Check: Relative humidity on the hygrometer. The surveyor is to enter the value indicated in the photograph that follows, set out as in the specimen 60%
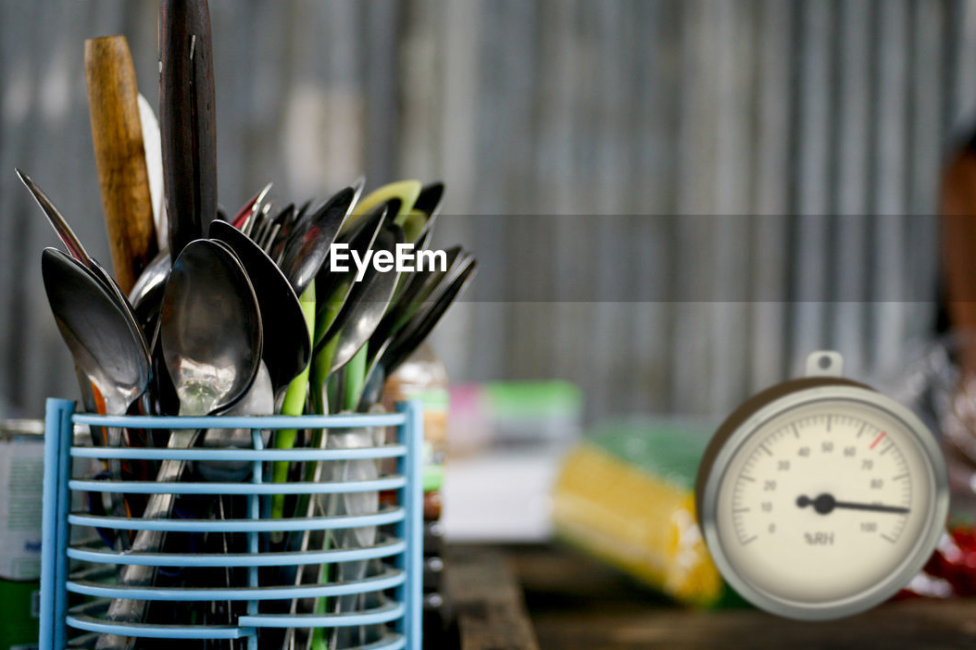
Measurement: 90%
